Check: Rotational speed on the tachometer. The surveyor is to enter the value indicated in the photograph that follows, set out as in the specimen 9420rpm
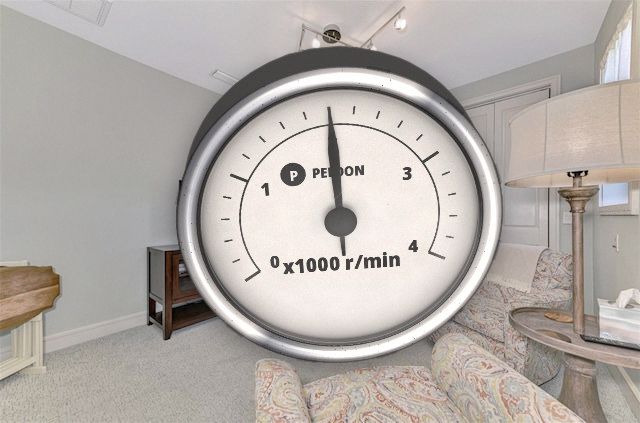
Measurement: 2000rpm
